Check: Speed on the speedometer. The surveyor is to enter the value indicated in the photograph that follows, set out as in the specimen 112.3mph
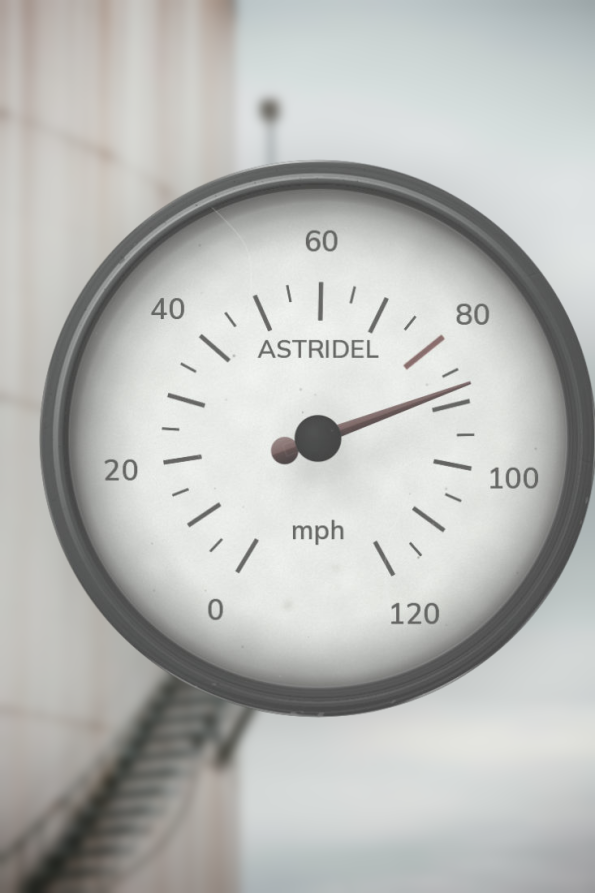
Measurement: 87.5mph
